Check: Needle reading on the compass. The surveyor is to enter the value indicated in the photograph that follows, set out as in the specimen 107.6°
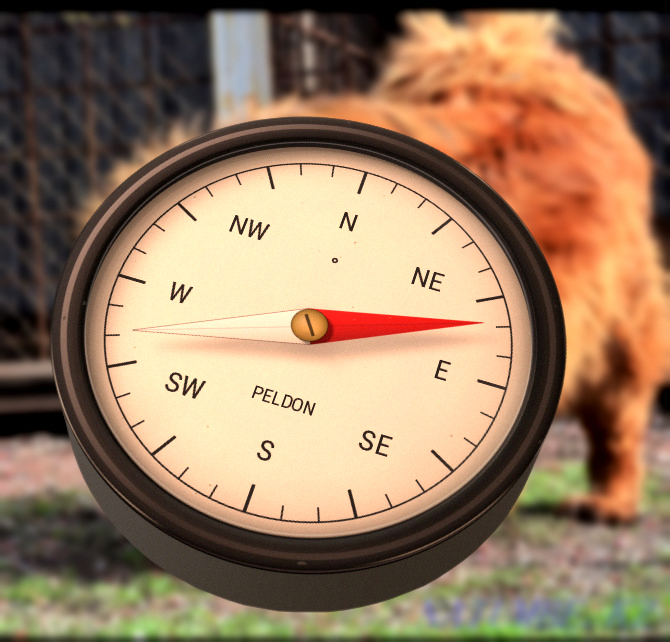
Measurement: 70°
